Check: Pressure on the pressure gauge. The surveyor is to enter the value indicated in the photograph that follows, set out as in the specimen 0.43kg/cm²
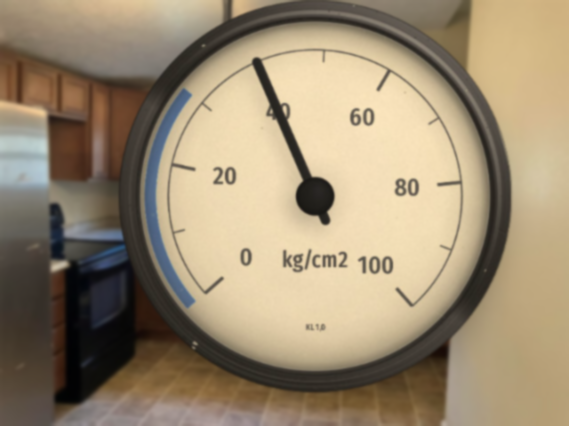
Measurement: 40kg/cm²
